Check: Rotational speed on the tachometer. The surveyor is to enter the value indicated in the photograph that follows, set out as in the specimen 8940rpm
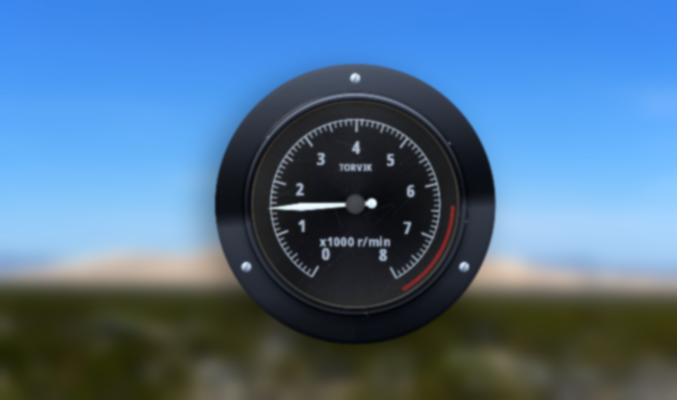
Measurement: 1500rpm
